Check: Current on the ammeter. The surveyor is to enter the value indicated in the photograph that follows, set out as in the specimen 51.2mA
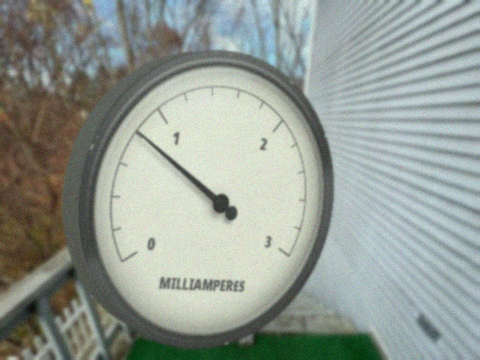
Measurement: 0.8mA
